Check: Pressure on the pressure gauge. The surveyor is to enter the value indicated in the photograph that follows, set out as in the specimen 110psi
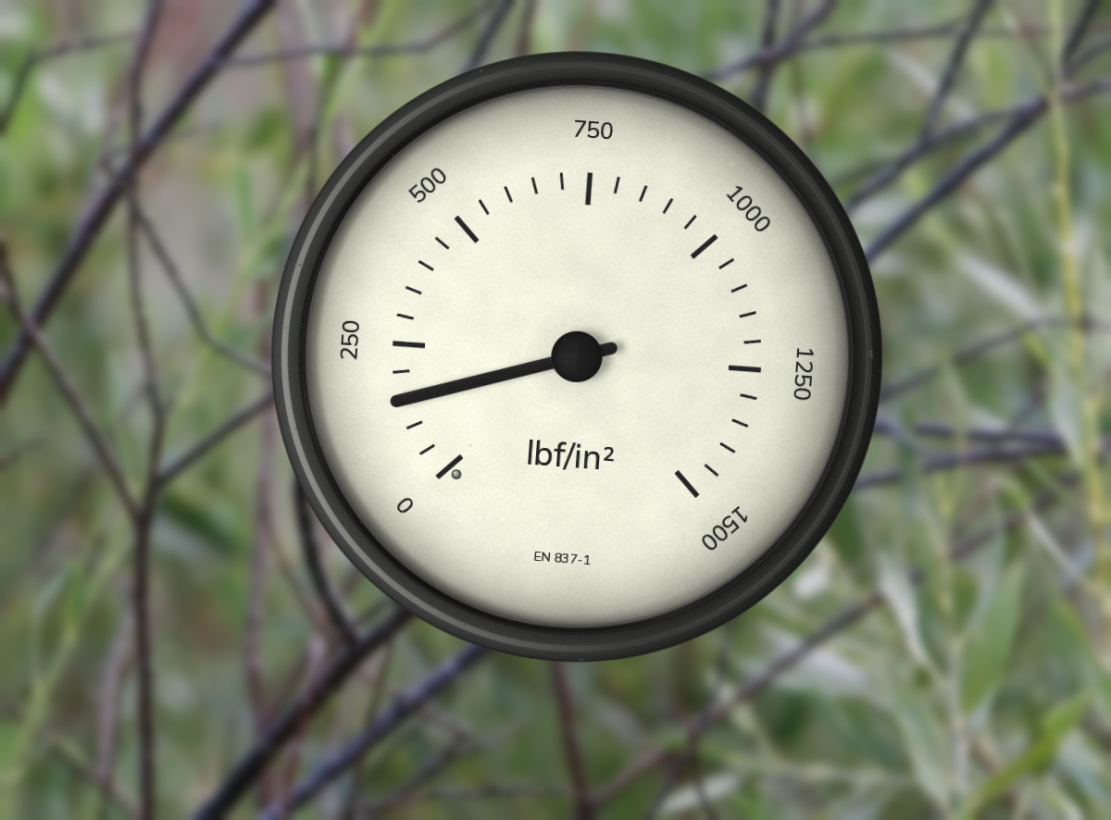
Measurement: 150psi
